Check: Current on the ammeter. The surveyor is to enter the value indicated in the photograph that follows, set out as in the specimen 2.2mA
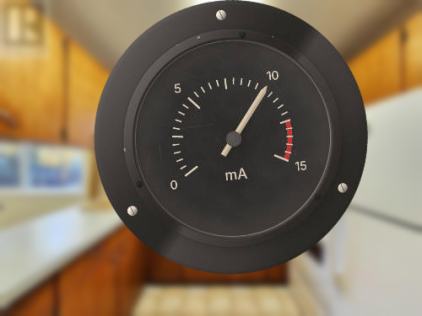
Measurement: 10mA
